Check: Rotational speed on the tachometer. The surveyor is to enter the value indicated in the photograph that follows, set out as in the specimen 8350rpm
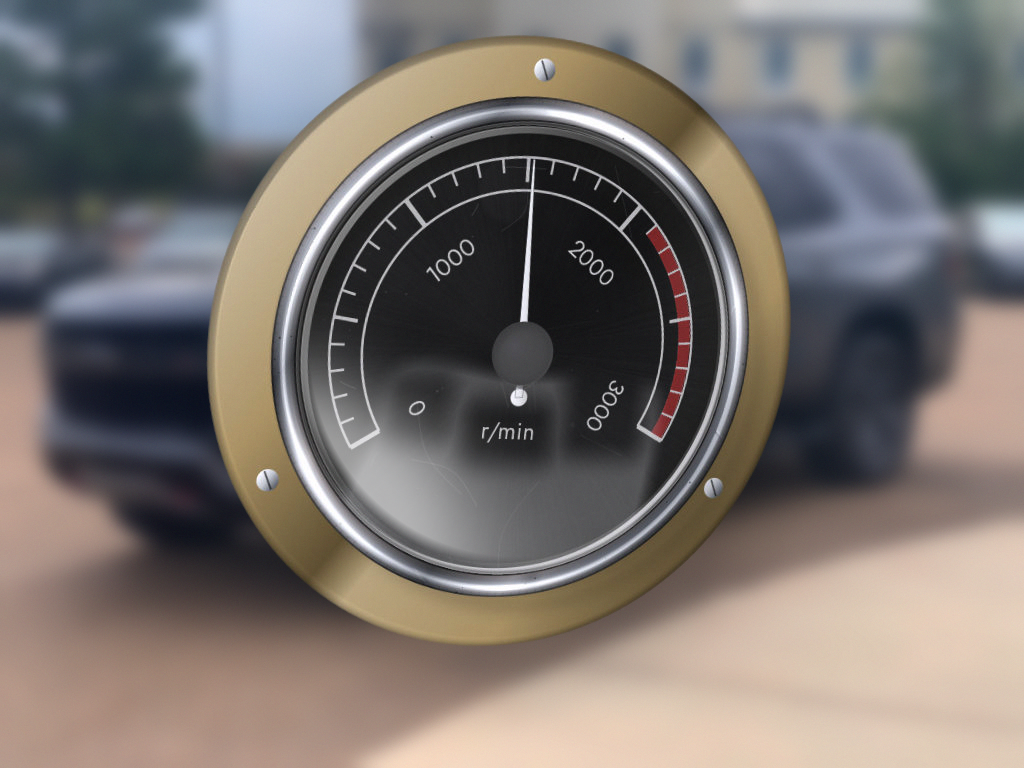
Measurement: 1500rpm
